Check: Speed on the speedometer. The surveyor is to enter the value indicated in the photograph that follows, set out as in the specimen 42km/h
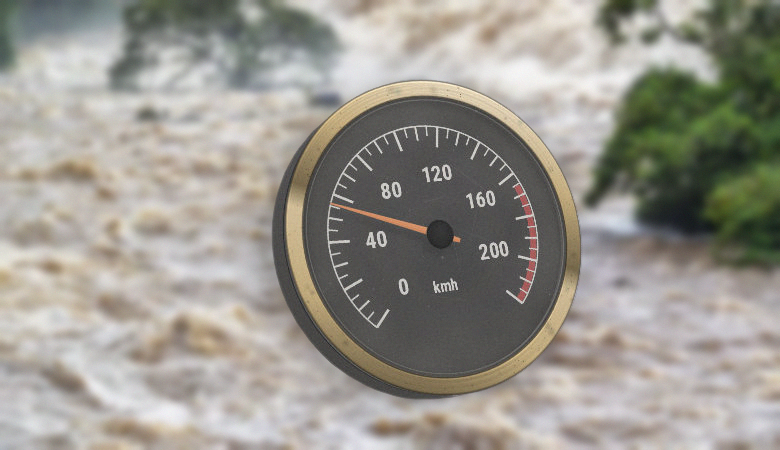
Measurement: 55km/h
